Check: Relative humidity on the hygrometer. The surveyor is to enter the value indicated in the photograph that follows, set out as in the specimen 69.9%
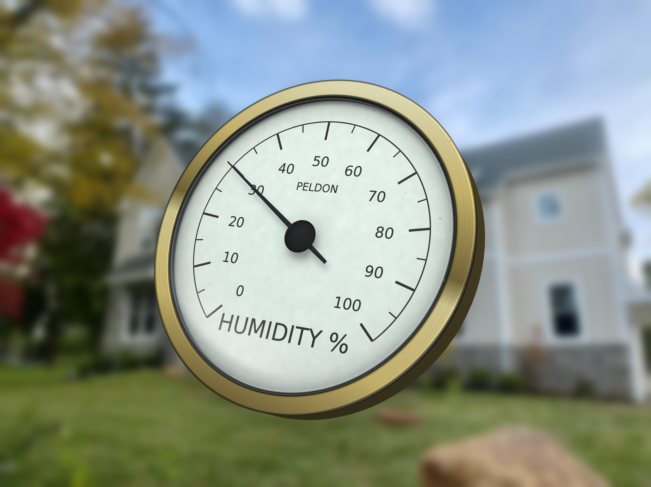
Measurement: 30%
